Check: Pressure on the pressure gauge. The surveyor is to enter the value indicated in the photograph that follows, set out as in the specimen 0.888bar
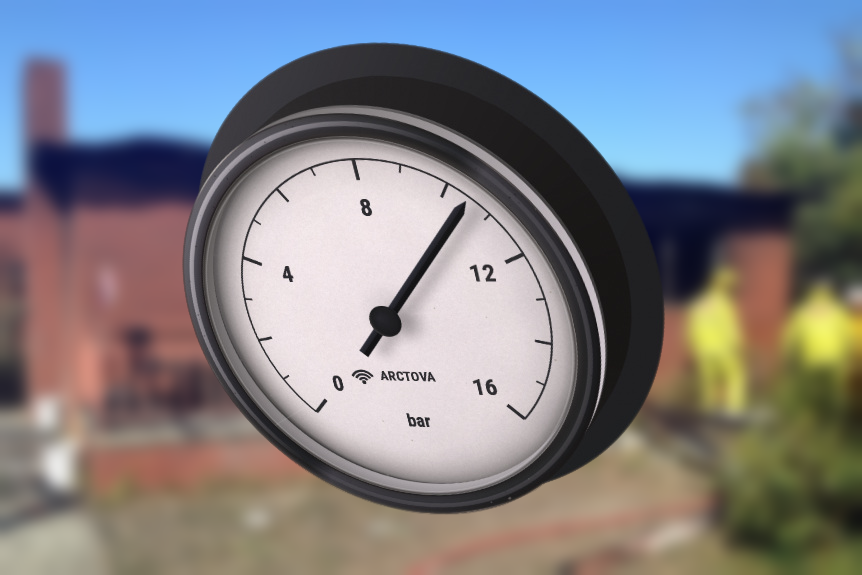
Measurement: 10.5bar
